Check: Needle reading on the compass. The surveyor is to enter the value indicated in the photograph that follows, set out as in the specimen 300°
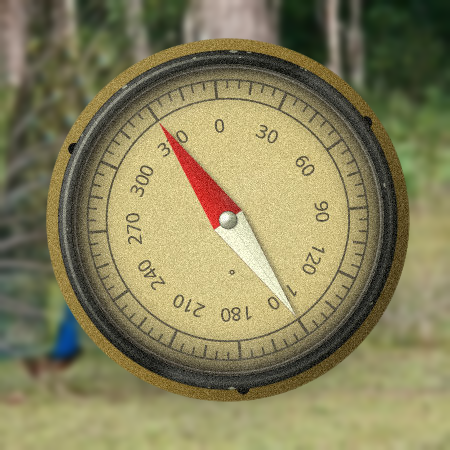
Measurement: 330°
